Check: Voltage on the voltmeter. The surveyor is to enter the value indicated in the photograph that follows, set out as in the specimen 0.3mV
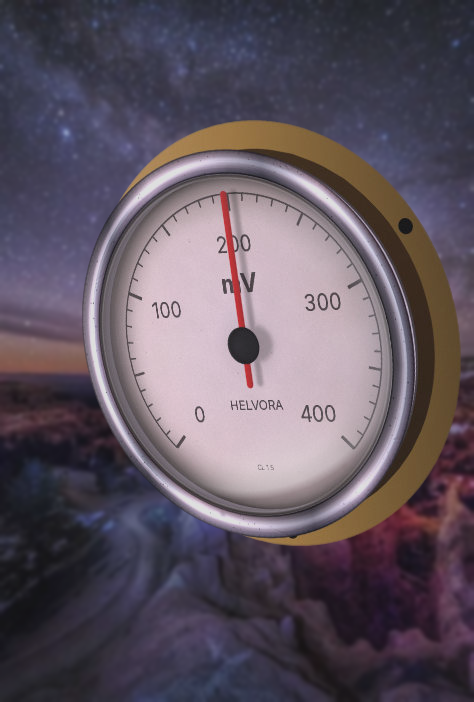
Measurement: 200mV
